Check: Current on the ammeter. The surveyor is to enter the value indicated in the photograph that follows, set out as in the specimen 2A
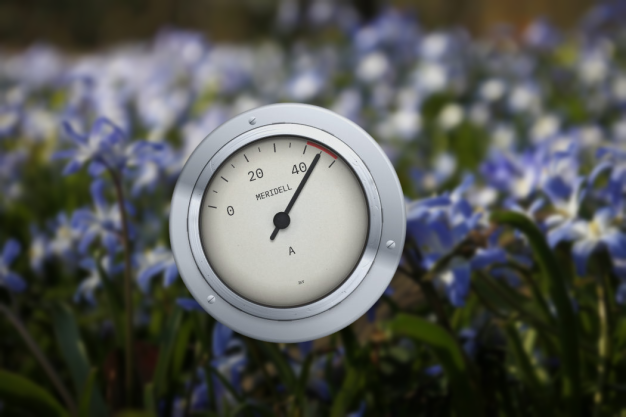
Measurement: 45A
